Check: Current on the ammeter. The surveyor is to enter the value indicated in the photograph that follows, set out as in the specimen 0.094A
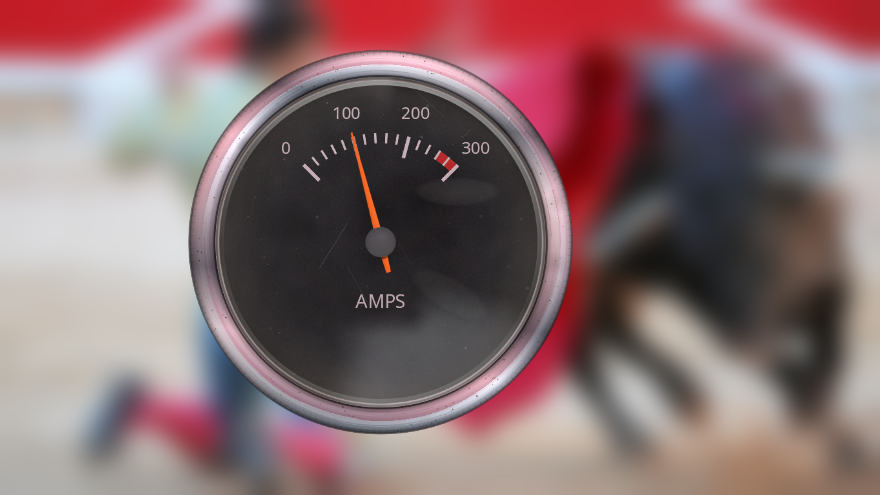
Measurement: 100A
